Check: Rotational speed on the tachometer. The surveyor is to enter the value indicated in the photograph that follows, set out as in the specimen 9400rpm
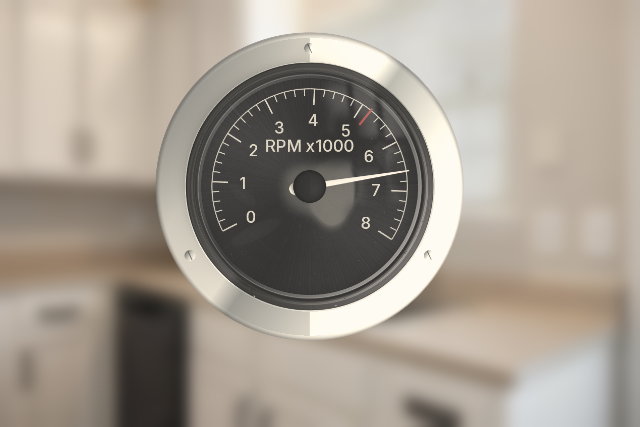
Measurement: 6600rpm
